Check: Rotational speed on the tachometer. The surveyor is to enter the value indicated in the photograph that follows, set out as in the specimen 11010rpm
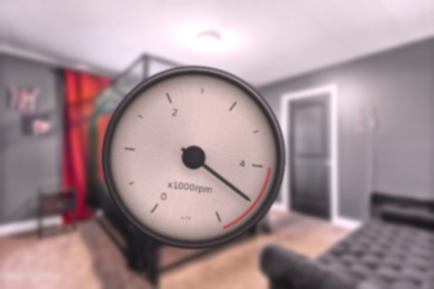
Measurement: 4500rpm
